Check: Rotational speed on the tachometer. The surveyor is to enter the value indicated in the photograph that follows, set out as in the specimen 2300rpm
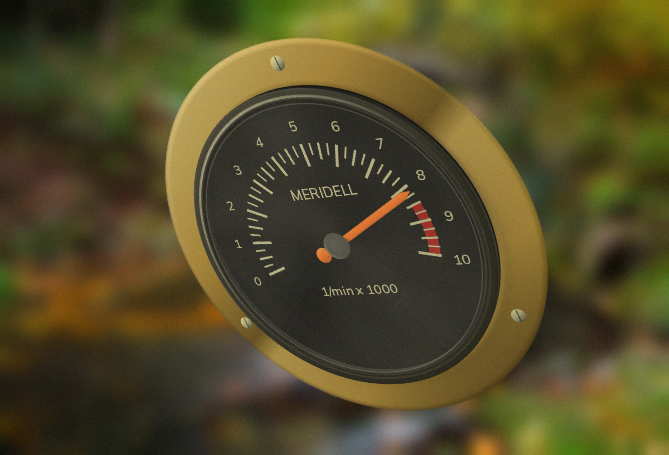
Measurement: 8125rpm
